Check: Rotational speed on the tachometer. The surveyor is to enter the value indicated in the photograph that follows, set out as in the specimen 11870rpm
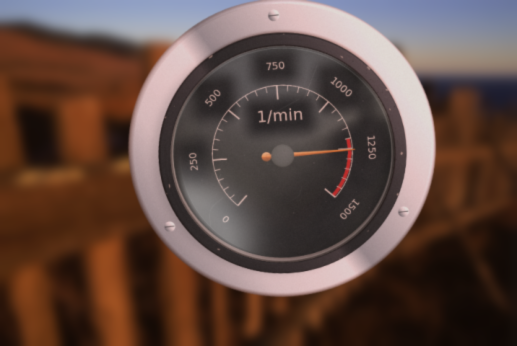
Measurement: 1250rpm
